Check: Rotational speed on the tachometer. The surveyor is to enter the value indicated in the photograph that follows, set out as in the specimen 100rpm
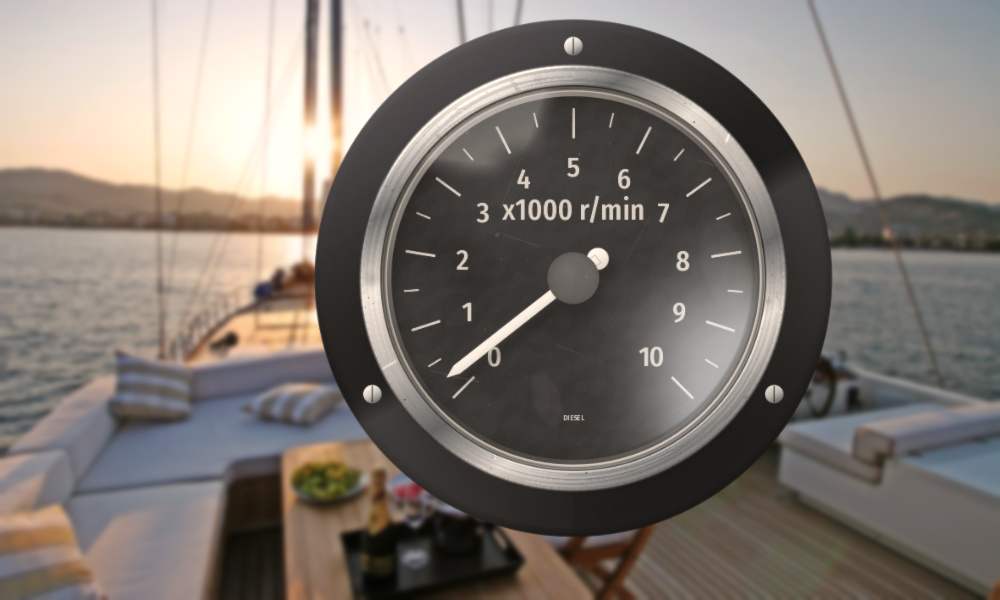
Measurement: 250rpm
